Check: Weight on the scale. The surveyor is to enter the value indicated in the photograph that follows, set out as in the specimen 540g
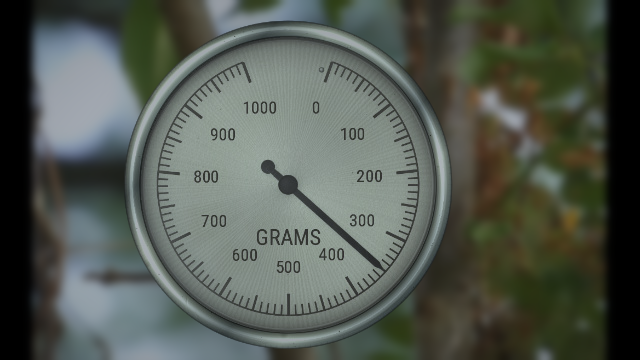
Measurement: 350g
